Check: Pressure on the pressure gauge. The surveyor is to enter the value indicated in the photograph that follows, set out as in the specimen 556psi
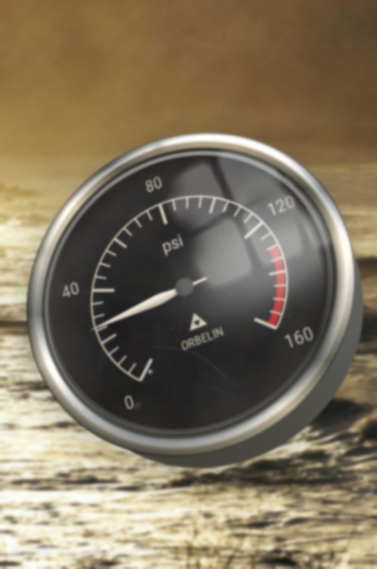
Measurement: 25psi
